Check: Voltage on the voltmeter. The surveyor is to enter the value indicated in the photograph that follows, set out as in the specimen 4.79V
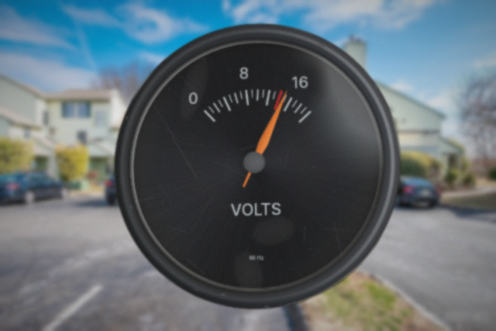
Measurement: 15V
